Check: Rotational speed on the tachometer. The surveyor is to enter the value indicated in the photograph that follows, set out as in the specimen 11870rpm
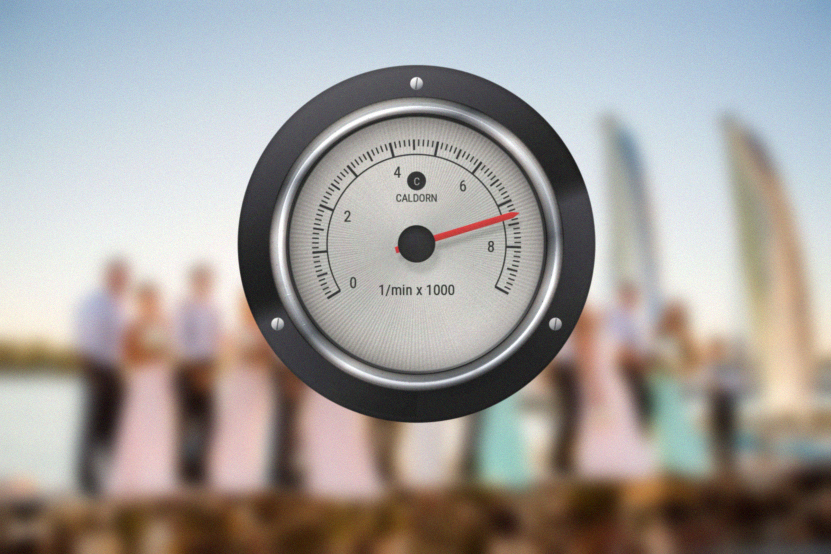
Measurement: 7300rpm
